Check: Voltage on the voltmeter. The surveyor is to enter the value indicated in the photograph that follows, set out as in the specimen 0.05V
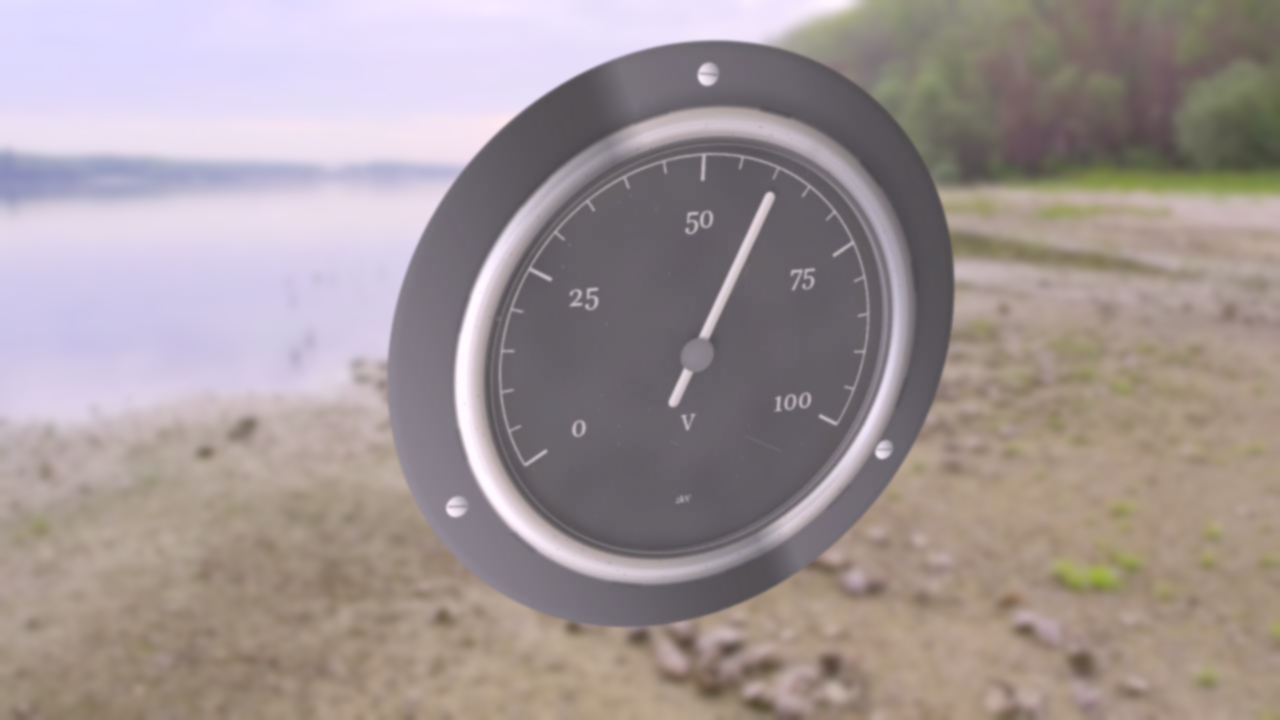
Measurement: 60V
